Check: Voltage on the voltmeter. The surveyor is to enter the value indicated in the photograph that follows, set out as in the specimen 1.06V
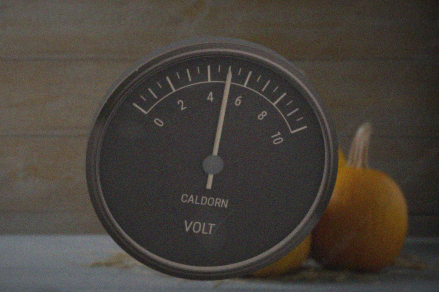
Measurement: 5V
